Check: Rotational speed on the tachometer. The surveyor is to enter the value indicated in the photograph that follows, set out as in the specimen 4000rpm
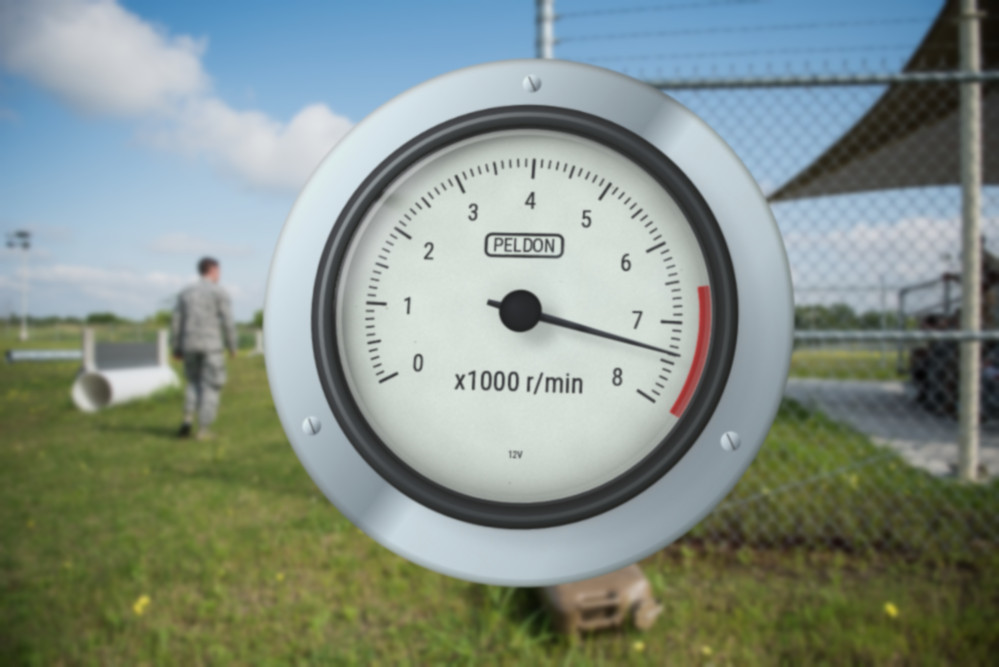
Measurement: 7400rpm
